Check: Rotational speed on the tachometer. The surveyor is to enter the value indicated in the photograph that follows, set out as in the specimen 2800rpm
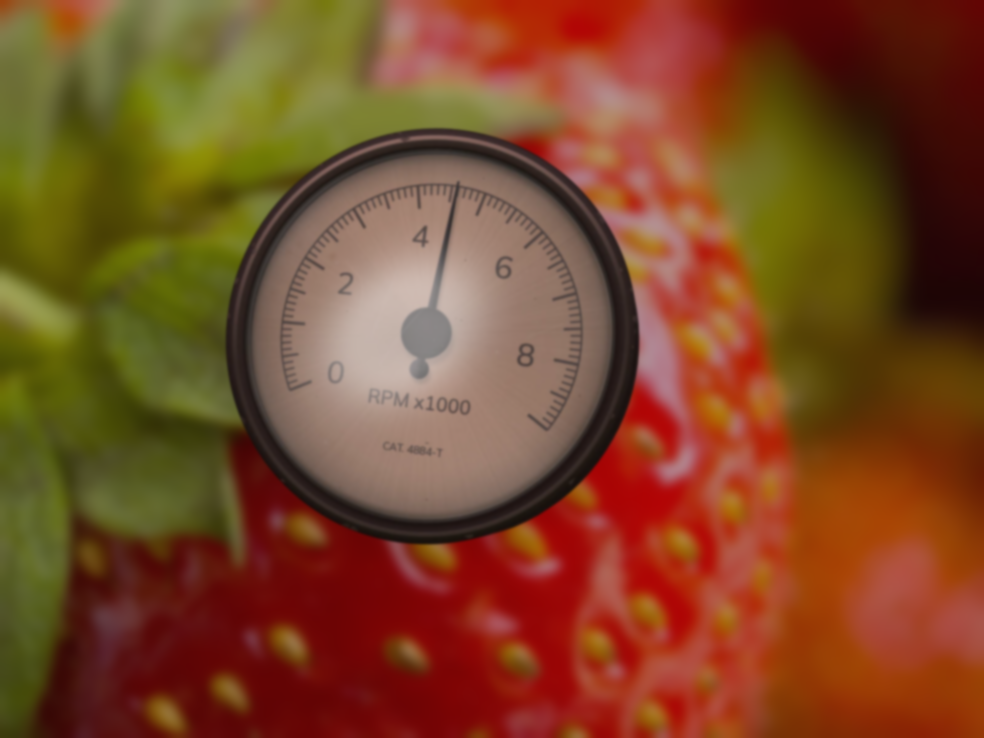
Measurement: 4600rpm
